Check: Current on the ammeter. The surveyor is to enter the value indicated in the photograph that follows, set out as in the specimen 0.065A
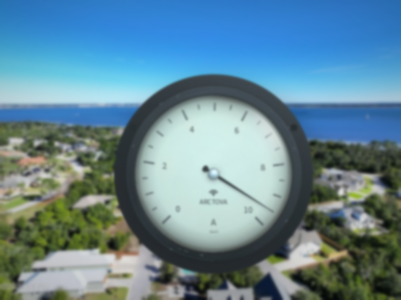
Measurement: 9.5A
